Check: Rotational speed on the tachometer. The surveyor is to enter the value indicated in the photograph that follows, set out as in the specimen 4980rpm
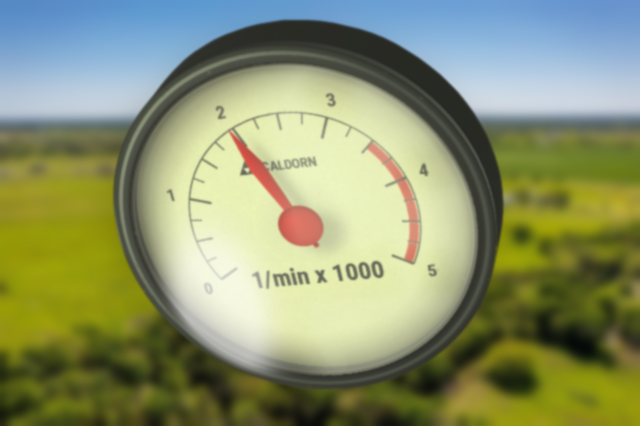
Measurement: 2000rpm
